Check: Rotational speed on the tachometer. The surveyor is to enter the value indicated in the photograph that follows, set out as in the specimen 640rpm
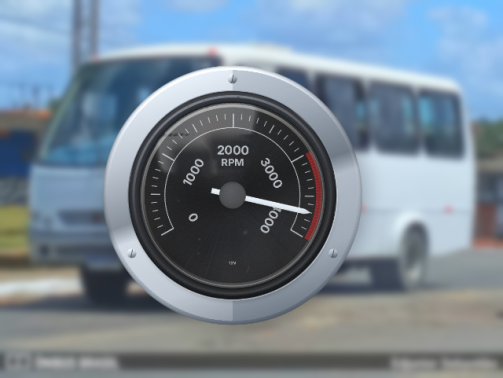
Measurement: 3700rpm
